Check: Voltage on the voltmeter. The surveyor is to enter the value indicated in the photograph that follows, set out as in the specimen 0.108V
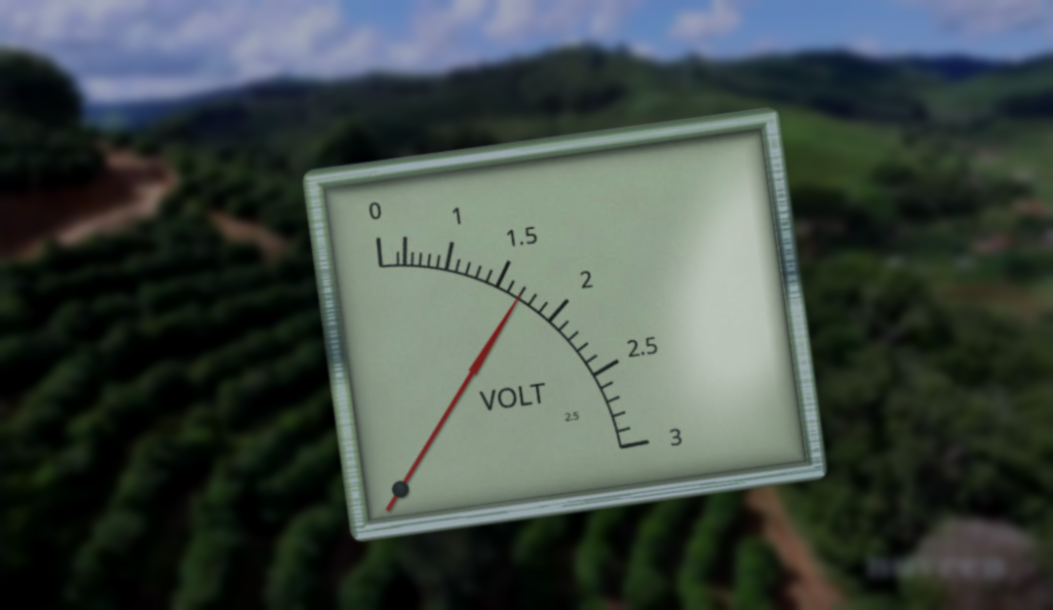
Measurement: 1.7V
